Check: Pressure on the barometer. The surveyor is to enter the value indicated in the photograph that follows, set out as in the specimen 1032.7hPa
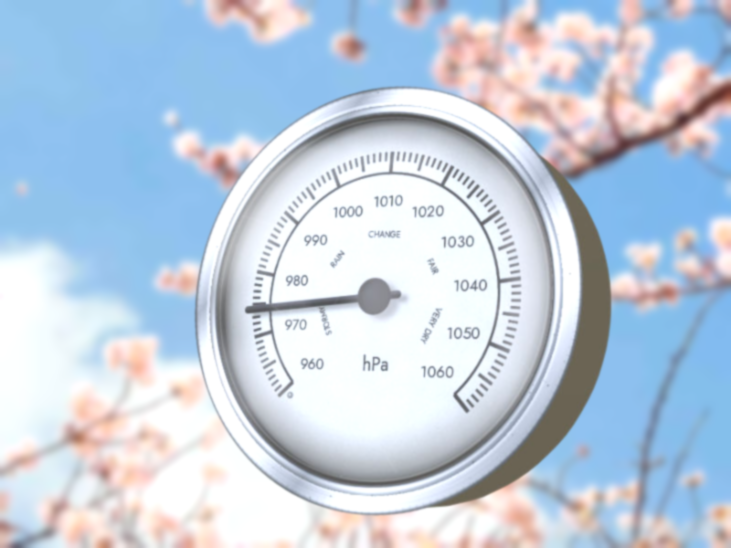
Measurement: 974hPa
